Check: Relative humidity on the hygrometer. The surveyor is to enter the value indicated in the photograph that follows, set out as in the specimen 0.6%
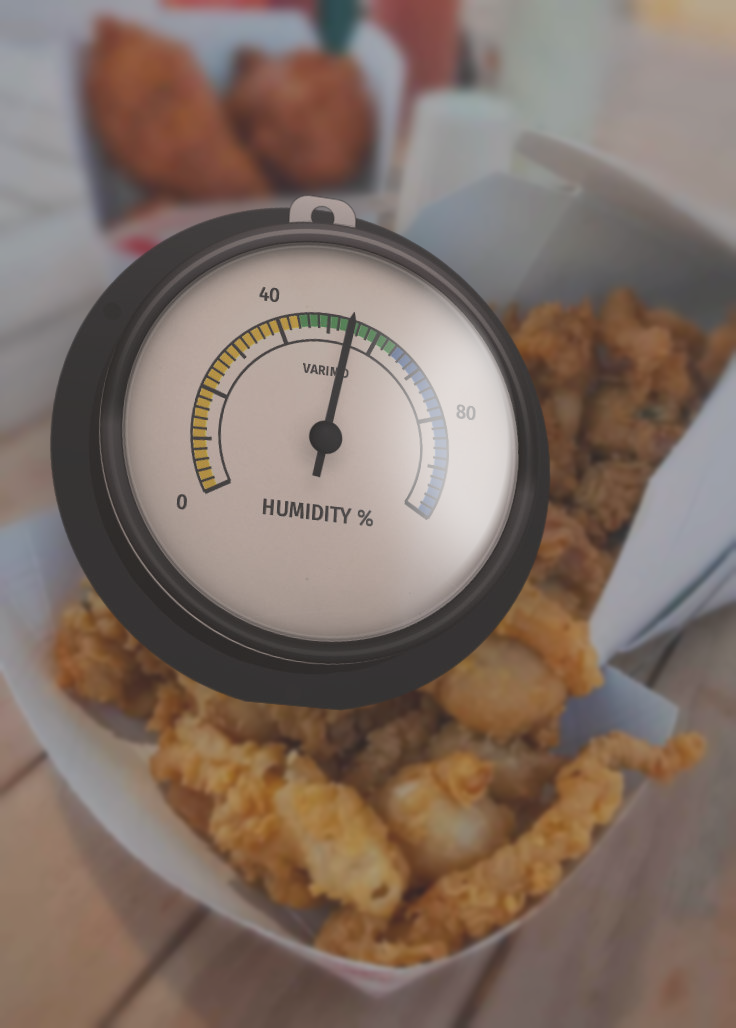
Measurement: 54%
